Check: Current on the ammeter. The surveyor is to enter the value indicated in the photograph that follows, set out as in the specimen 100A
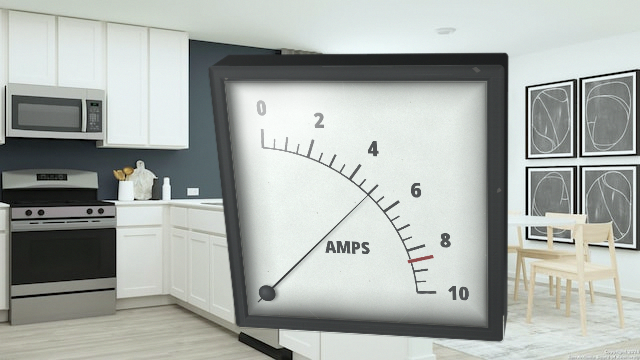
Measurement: 5A
